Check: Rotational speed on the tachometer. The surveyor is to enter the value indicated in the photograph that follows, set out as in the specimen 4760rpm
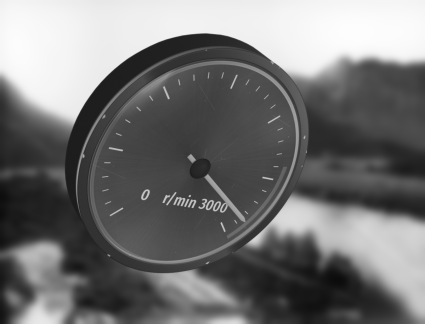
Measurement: 2850rpm
